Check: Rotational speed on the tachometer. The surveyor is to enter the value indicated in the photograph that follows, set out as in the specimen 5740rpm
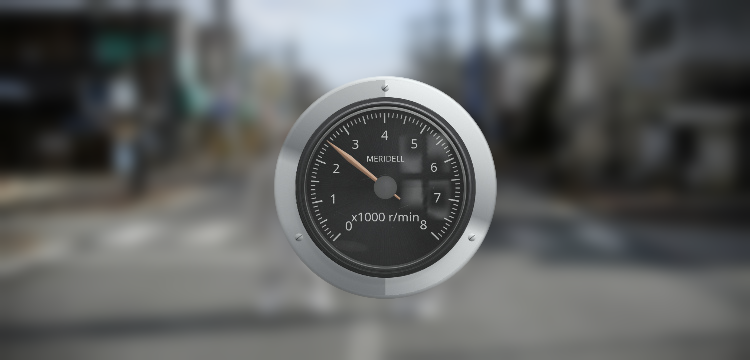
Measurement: 2500rpm
